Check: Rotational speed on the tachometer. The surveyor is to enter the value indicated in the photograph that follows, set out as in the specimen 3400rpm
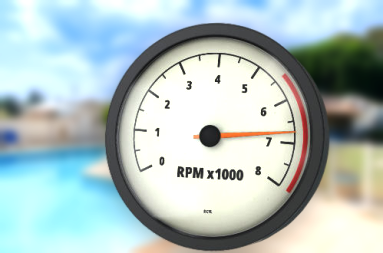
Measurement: 6750rpm
